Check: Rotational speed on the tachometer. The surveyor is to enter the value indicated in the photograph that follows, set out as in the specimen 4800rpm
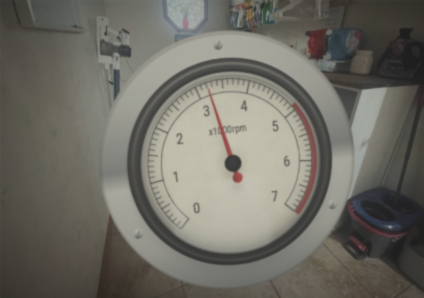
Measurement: 3200rpm
